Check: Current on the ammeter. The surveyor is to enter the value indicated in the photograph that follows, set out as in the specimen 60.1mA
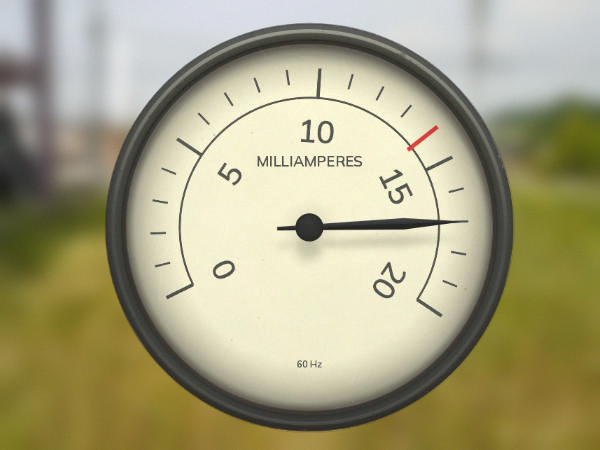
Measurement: 17mA
